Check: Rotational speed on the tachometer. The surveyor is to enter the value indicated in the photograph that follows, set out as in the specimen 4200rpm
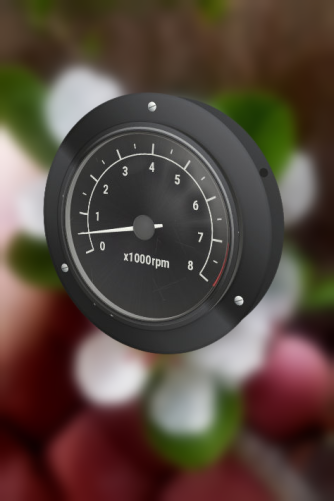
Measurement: 500rpm
